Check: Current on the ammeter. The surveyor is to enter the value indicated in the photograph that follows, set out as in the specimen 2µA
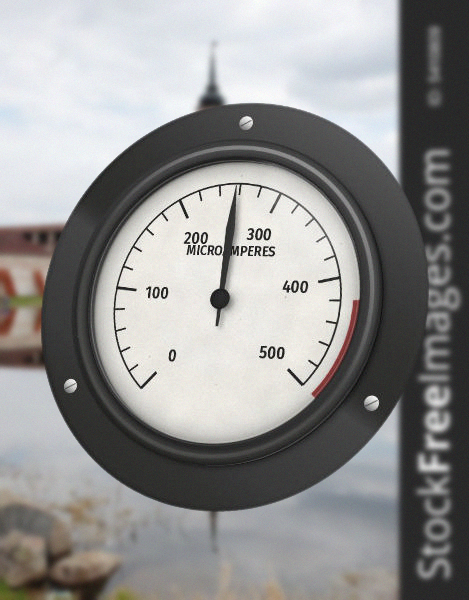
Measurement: 260µA
